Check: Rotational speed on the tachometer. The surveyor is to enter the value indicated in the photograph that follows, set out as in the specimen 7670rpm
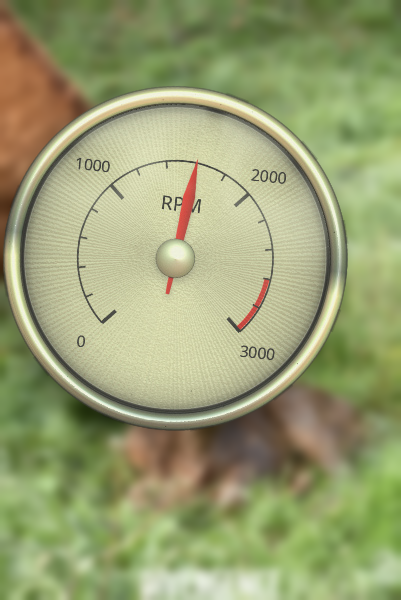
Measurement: 1600rpm
